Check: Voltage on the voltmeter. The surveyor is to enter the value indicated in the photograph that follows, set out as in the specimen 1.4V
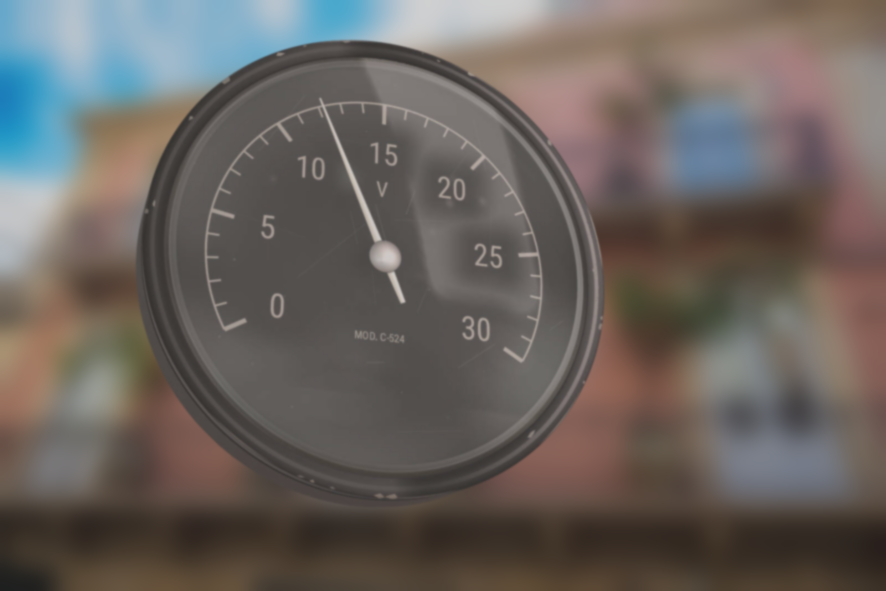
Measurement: 12V
